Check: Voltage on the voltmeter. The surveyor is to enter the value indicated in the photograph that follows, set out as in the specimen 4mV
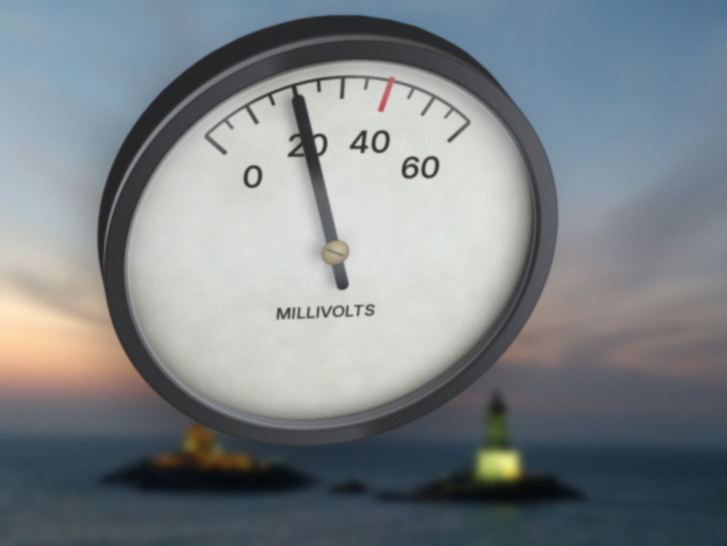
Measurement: 20mV
